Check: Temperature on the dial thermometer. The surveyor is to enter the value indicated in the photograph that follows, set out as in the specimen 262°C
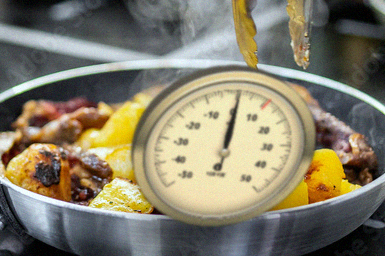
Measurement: 0°C
